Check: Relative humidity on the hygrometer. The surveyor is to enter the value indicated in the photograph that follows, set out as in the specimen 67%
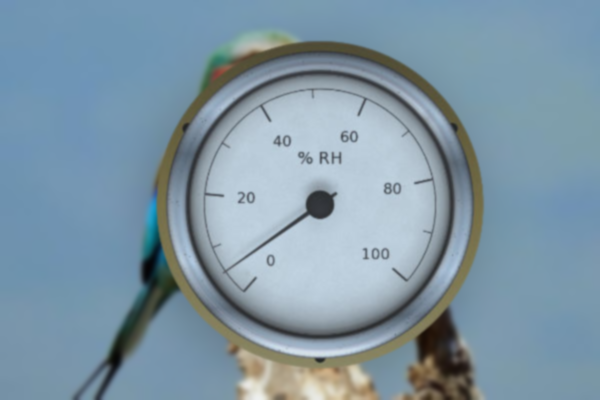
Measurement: 5%
